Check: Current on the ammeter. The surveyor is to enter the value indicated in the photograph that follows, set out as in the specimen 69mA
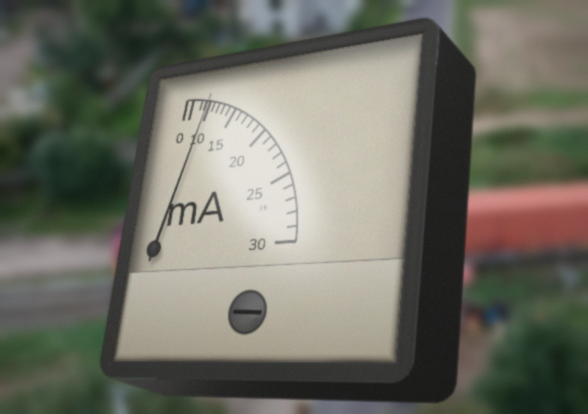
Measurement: 10mA
